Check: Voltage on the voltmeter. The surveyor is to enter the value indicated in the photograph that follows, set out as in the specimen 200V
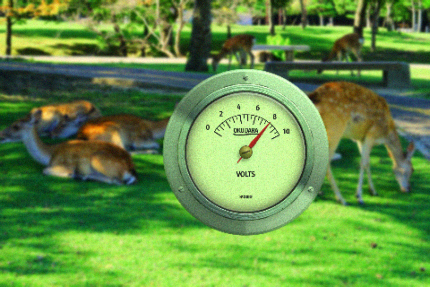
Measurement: 8V
